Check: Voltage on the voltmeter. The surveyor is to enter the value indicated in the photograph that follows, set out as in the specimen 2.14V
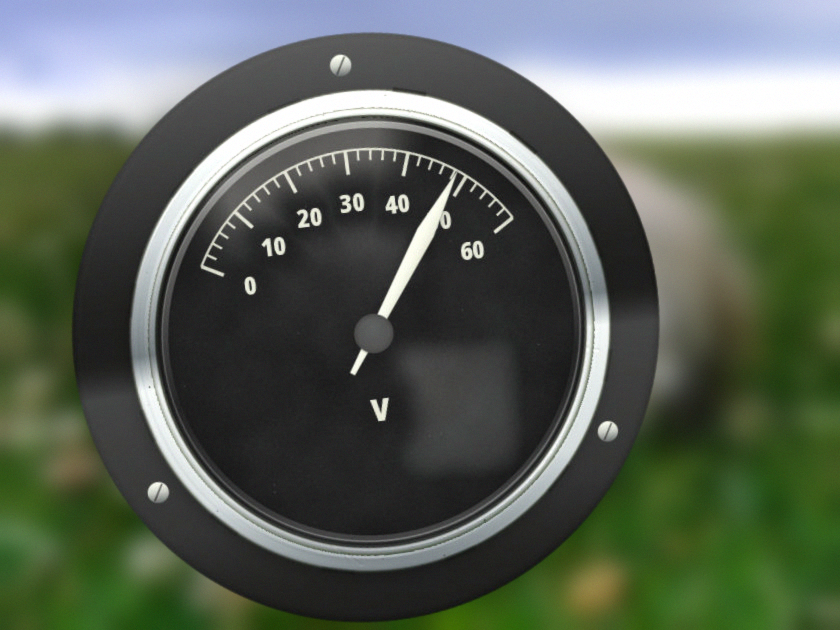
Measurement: 48V
